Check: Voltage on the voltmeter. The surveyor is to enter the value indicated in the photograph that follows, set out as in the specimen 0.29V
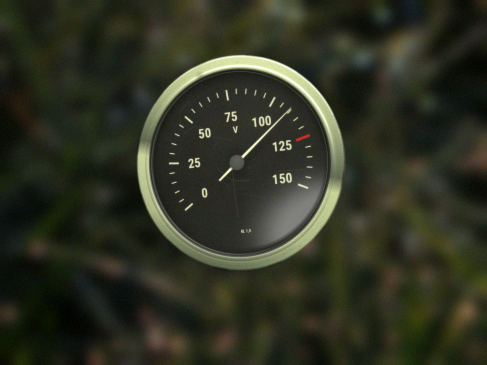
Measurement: 110V
